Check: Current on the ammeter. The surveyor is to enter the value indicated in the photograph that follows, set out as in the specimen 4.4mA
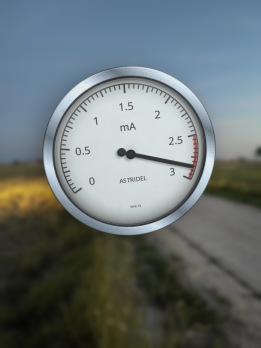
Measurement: 2.85mA
